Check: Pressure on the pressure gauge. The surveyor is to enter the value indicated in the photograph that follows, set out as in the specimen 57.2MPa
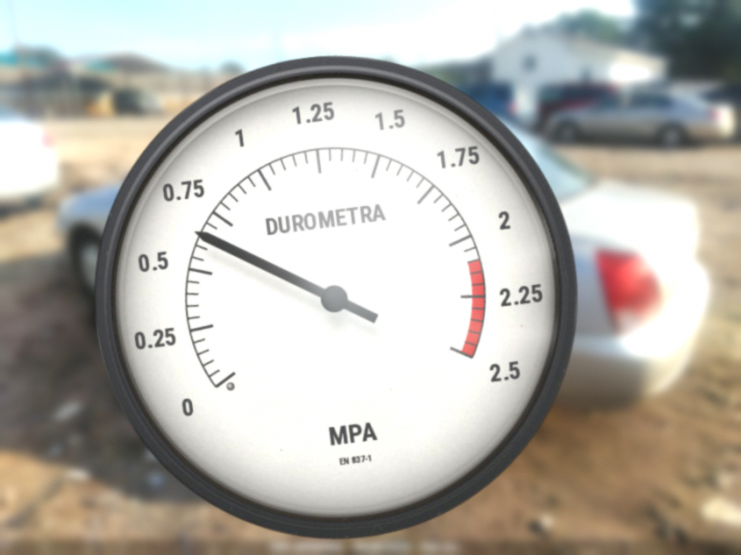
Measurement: 0.65MPa
